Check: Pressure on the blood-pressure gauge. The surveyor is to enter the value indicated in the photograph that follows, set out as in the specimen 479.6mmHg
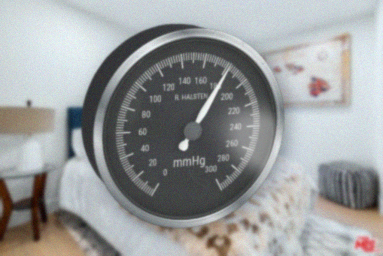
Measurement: 180mmHg
